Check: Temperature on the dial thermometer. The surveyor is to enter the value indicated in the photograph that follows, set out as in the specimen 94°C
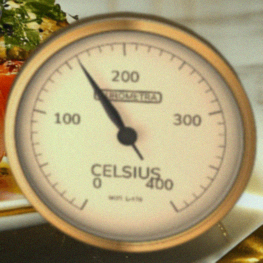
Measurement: 160°C
